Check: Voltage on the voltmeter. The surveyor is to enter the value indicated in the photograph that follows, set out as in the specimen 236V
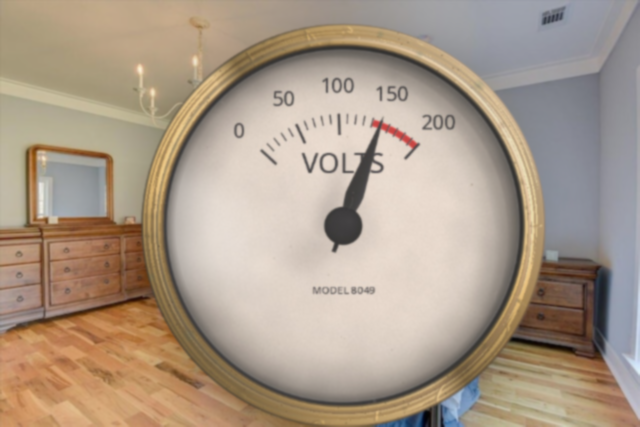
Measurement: 150V
